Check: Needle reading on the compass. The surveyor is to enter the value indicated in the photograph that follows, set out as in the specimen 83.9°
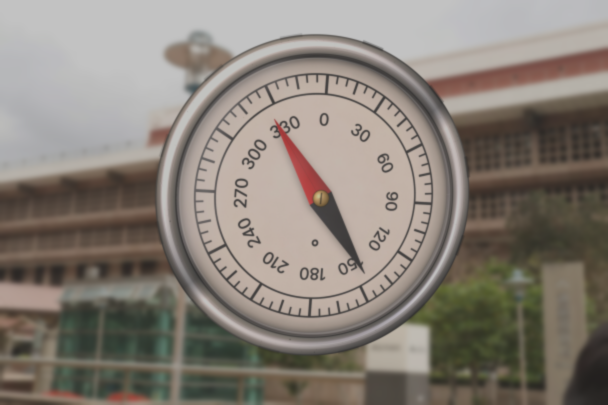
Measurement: 325°
